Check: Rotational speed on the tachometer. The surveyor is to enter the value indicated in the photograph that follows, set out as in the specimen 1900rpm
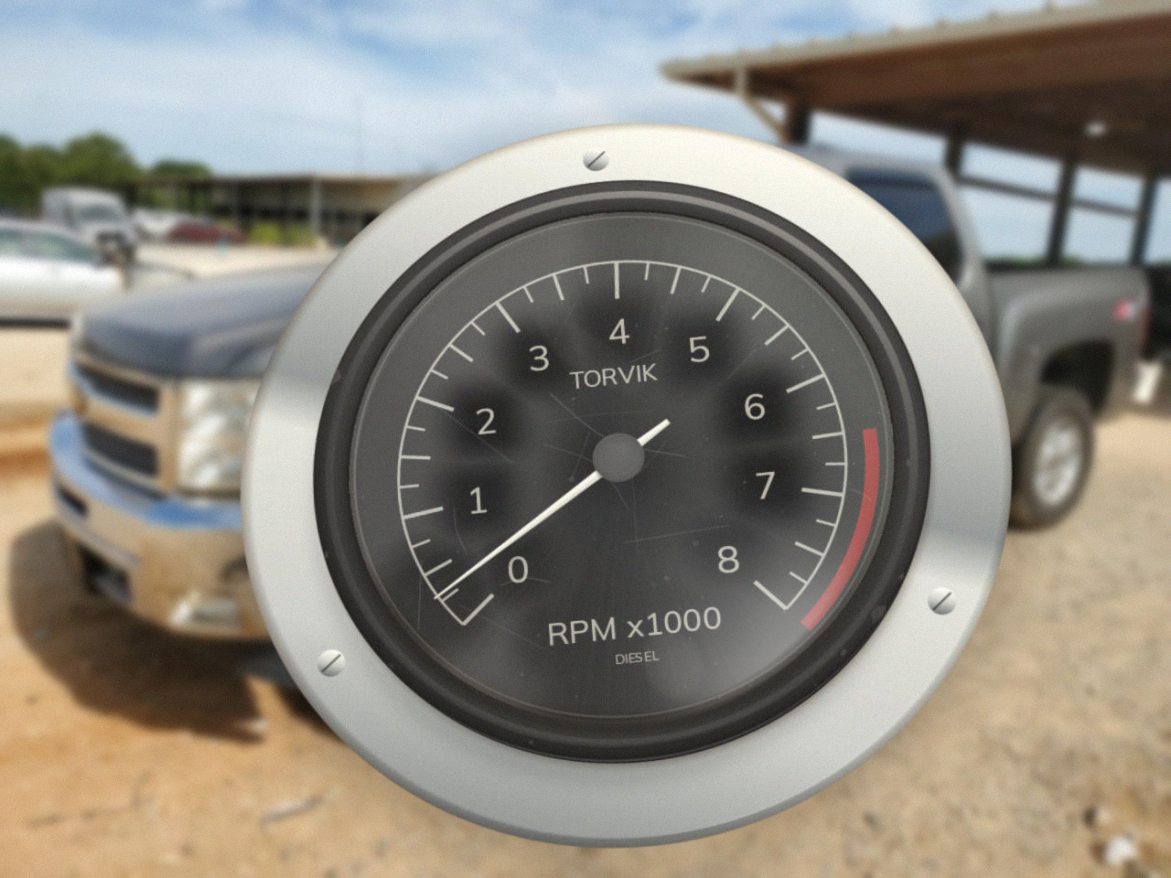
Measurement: 250rpm
